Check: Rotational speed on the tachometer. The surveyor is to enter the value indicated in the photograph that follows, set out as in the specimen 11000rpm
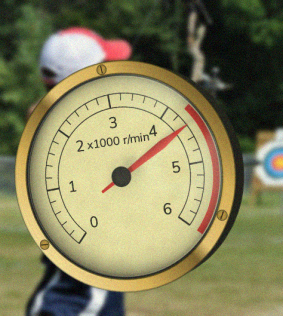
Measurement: 4400rpm
